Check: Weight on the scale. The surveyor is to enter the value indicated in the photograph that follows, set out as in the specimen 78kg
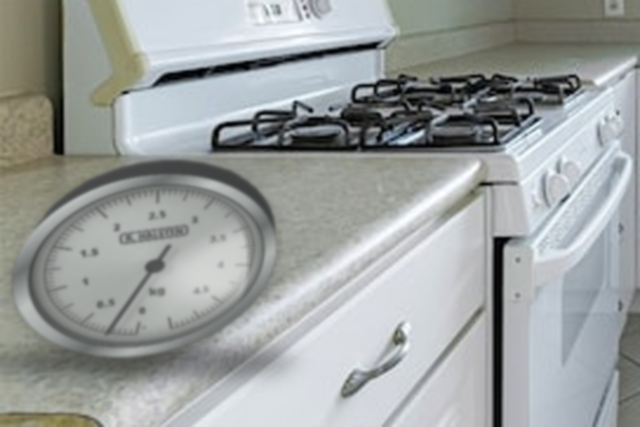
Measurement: 0.25kg
